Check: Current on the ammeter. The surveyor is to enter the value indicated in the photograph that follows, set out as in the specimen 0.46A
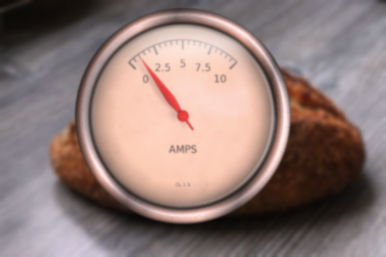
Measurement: 1A
